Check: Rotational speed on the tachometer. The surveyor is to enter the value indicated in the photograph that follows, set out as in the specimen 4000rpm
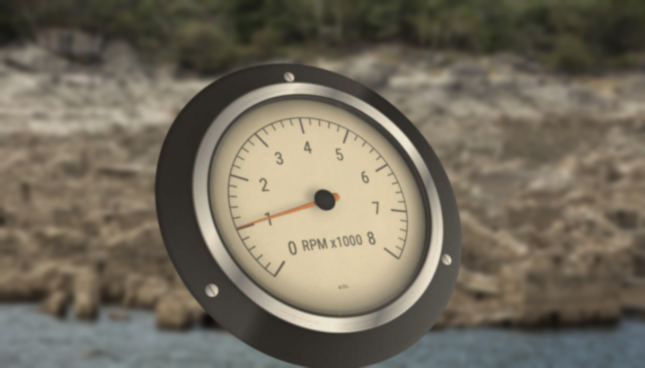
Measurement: 1000rpm
